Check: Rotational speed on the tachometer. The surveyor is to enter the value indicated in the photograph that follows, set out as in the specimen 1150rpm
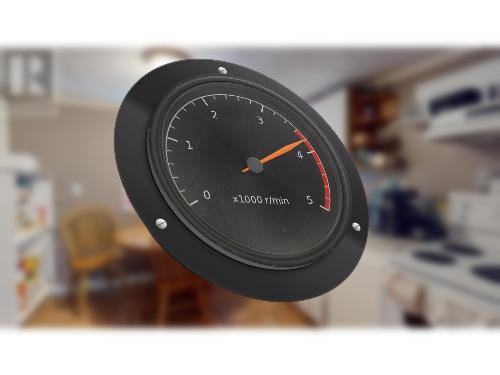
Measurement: 3800rpm
